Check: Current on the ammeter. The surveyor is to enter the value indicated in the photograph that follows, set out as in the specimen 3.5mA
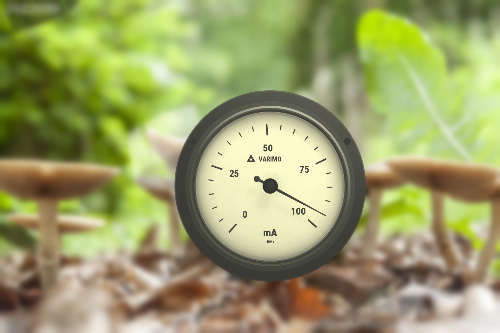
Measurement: 95mA
